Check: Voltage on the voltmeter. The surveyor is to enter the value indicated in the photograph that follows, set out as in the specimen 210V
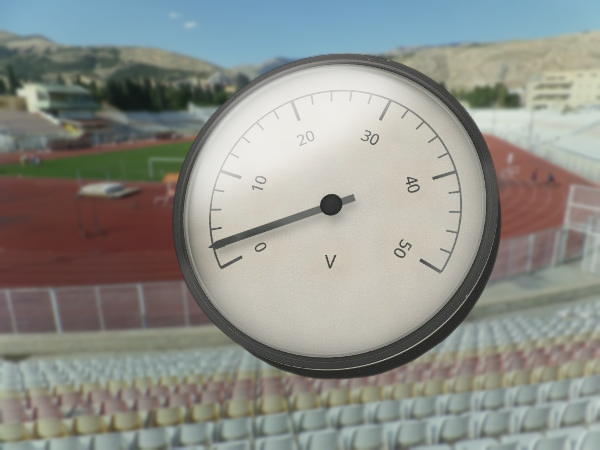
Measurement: 2V
